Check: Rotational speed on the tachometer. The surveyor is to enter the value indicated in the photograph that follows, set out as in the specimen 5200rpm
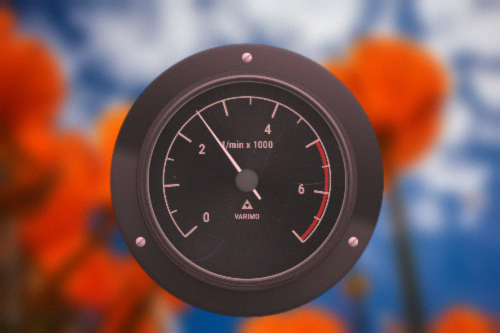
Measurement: 2500rpm
